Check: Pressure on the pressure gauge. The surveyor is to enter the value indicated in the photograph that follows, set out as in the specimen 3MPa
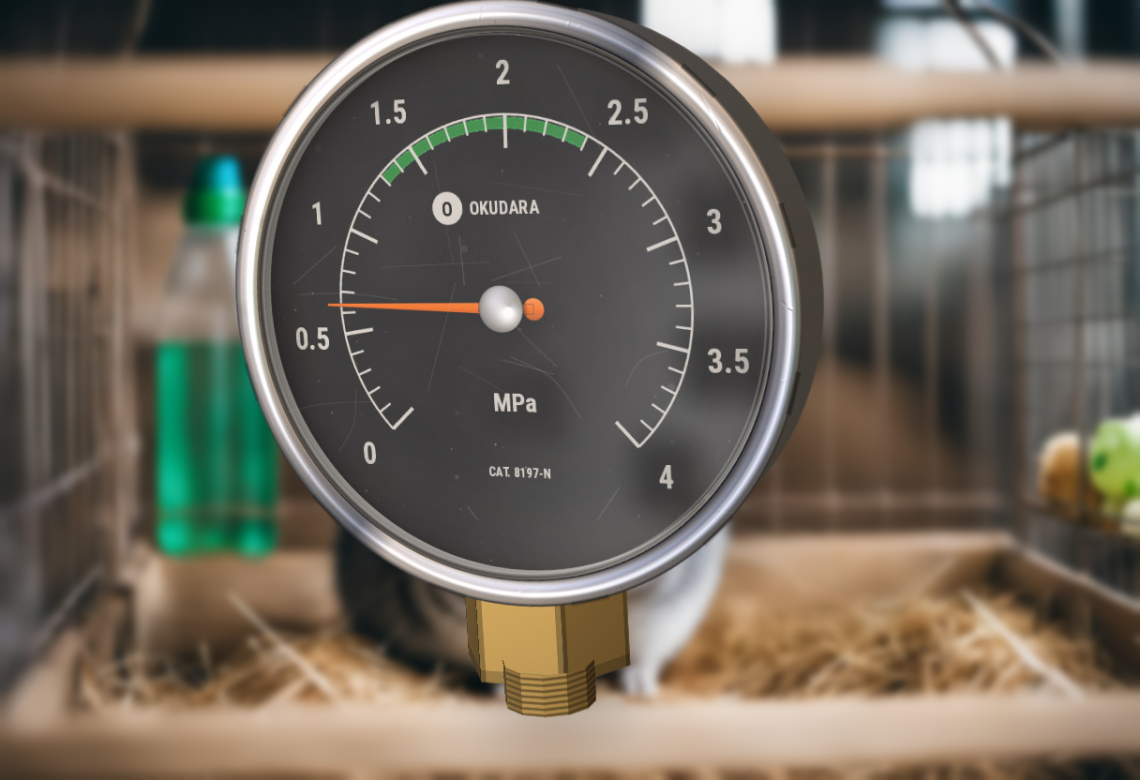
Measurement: 0.65MPa
